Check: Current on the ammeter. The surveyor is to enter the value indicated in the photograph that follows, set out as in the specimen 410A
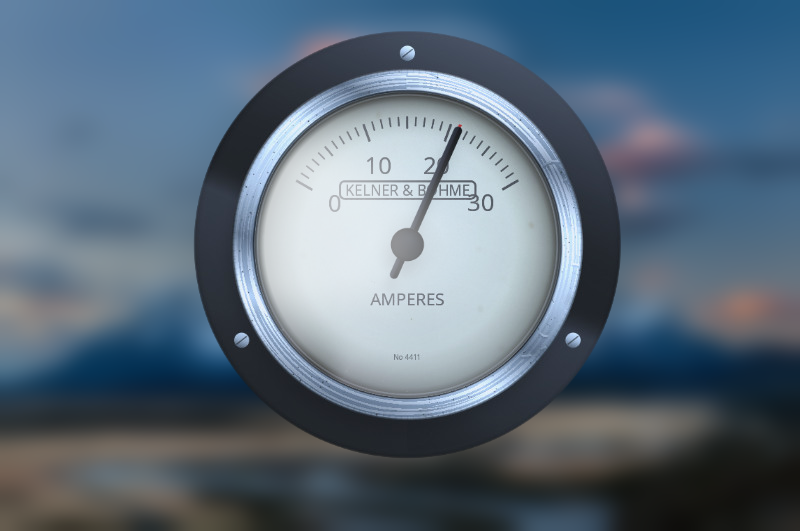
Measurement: 21A
